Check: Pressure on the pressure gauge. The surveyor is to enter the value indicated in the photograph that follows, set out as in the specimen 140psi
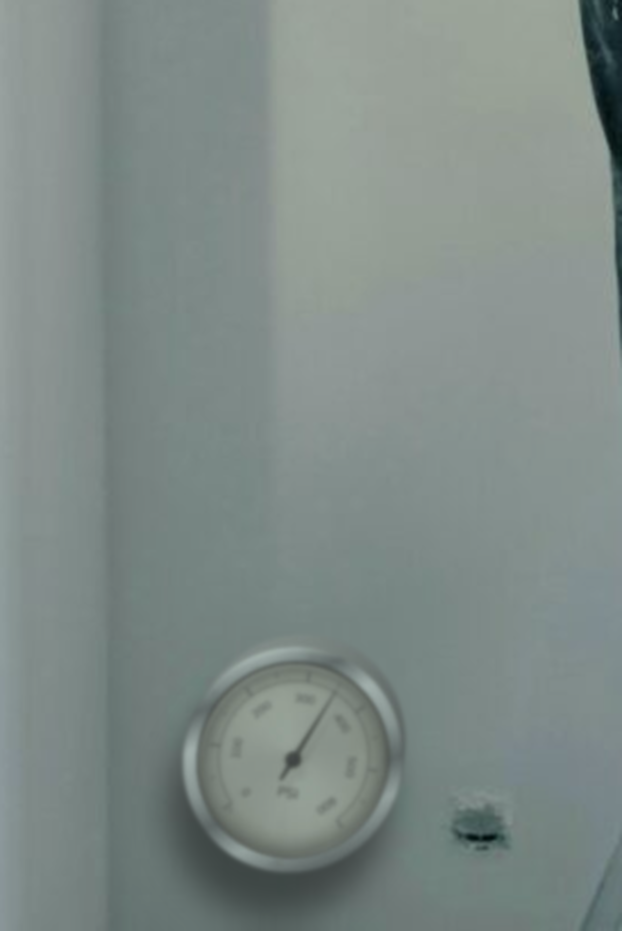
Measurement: 350psi
